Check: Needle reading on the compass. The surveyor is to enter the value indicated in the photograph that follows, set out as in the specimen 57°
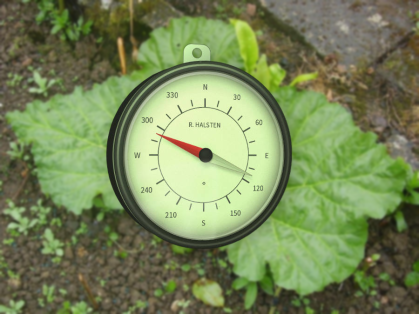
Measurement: 292.5°
